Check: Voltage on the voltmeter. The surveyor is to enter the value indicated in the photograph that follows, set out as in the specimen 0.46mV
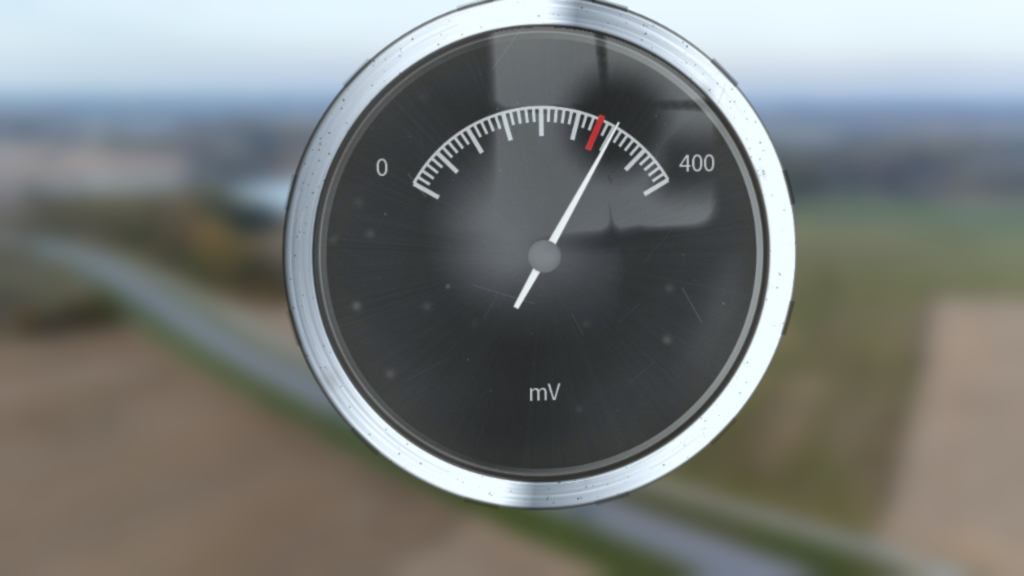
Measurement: 300mV
